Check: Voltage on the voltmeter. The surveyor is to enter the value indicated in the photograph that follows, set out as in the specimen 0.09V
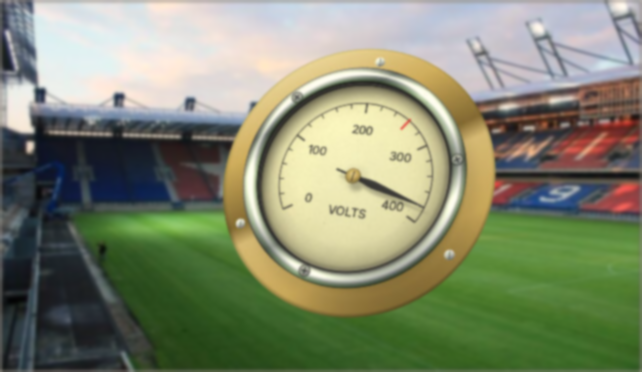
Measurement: 380V
